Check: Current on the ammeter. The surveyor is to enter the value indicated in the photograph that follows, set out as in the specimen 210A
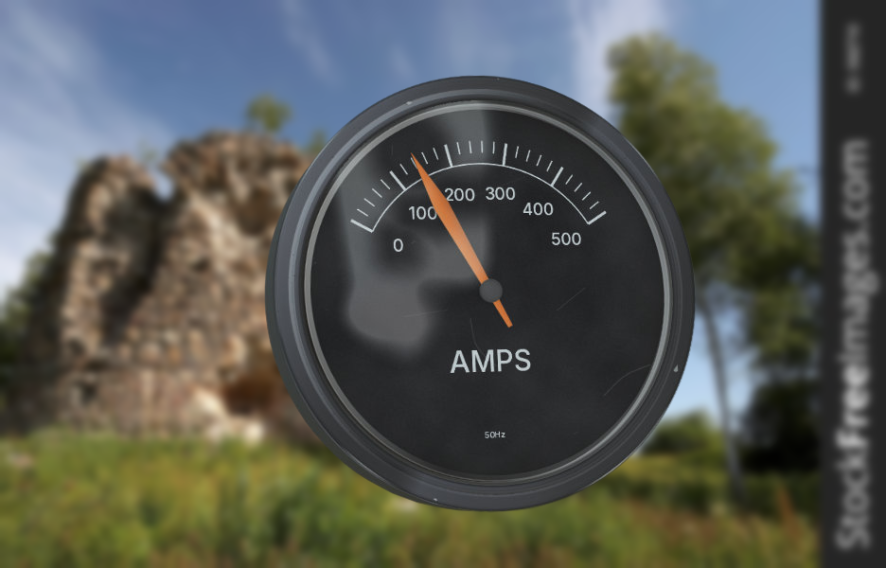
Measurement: 140A
